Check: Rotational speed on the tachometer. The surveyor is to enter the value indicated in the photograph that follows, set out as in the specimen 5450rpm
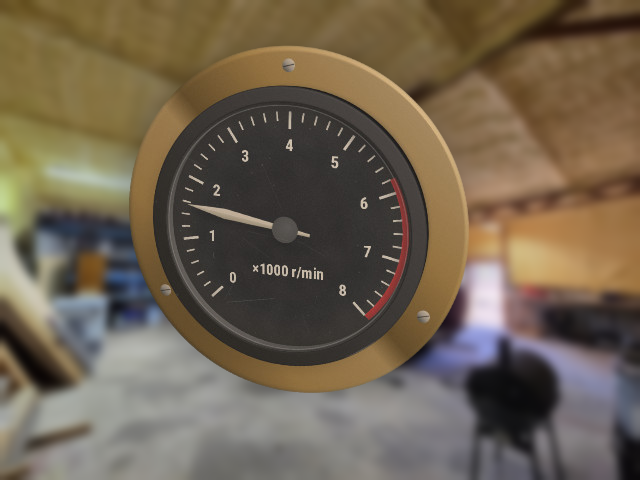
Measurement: 1600rpm
